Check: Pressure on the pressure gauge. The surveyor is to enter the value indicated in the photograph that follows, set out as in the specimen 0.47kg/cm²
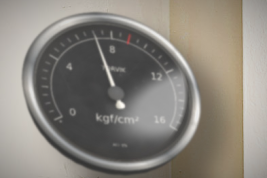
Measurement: 7kg/cm²
